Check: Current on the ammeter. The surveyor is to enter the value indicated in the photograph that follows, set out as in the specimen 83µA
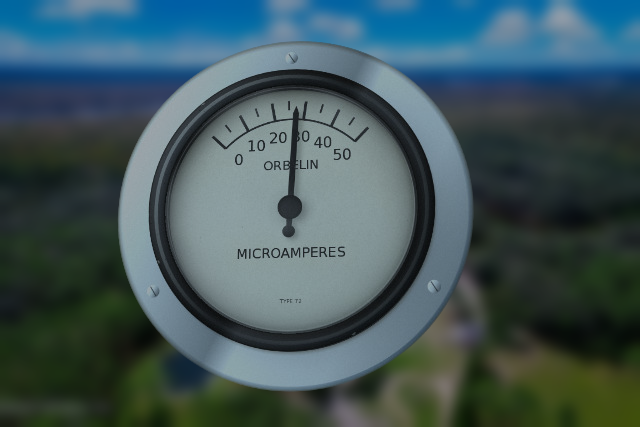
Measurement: 27.5µA
